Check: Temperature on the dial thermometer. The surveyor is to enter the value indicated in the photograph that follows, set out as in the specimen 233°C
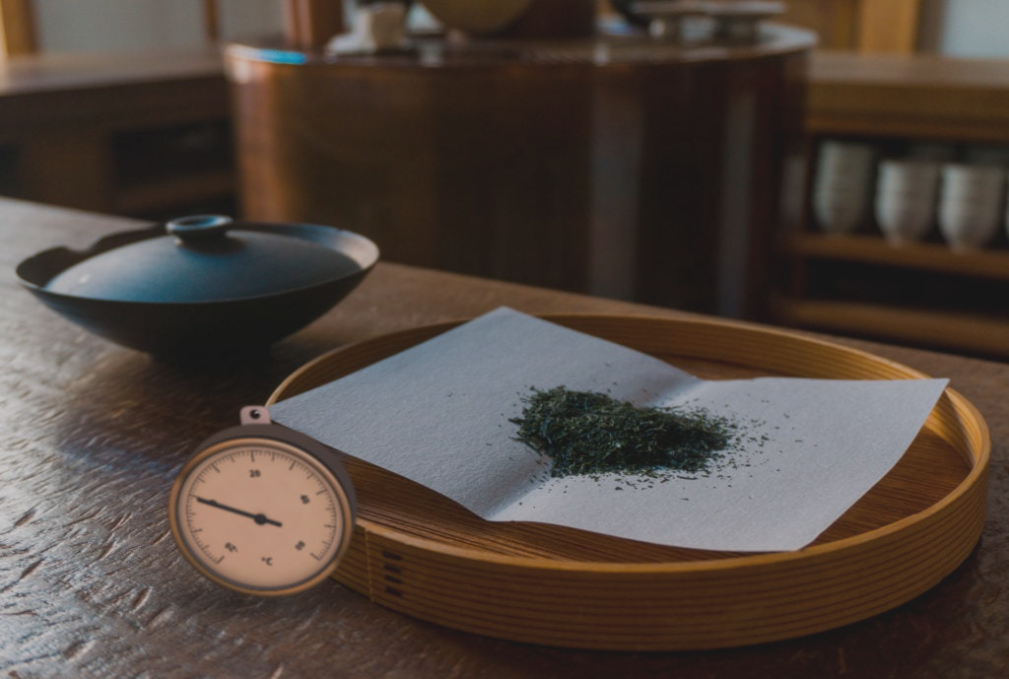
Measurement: 0°C
